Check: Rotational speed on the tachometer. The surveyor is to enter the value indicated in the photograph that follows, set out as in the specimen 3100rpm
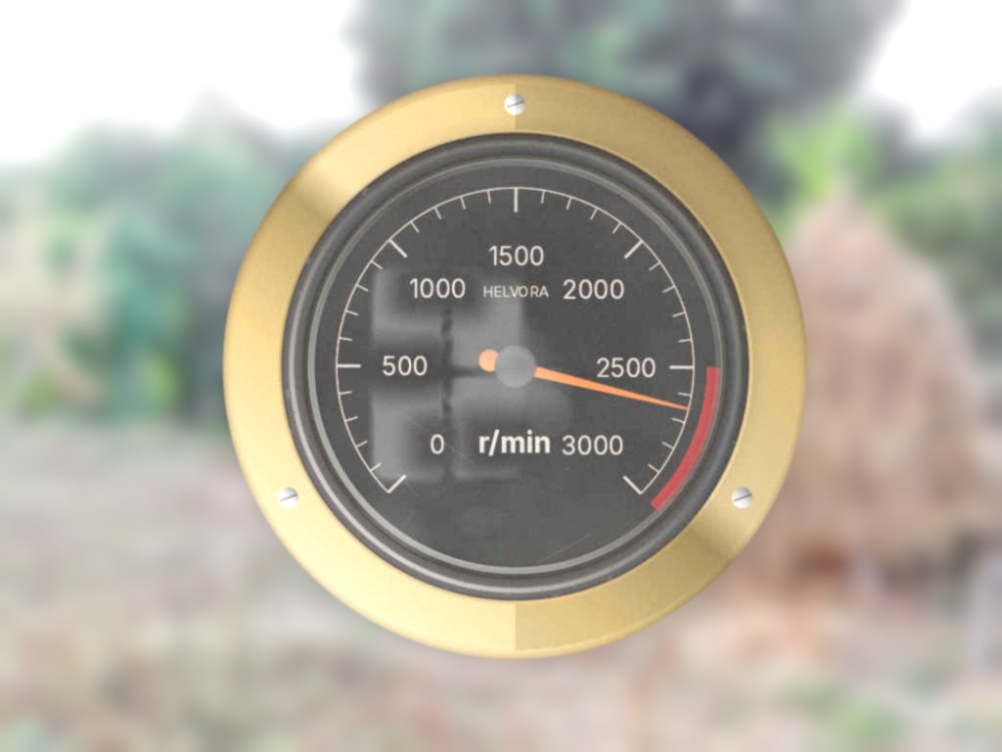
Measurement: 2650rpm
